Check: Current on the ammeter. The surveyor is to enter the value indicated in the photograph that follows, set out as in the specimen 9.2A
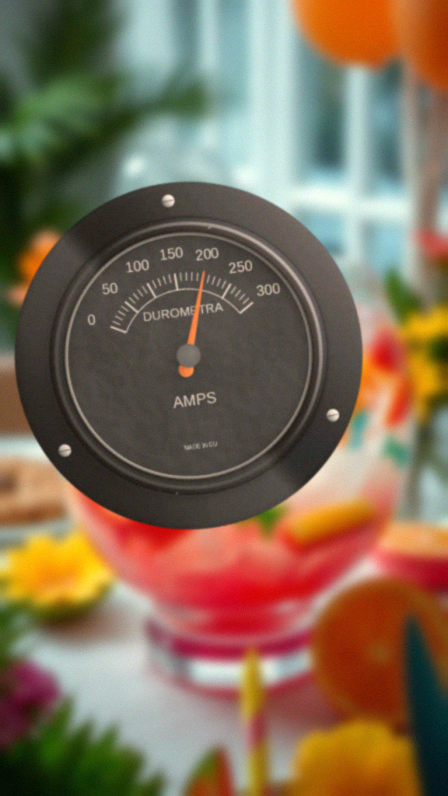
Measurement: 200A
